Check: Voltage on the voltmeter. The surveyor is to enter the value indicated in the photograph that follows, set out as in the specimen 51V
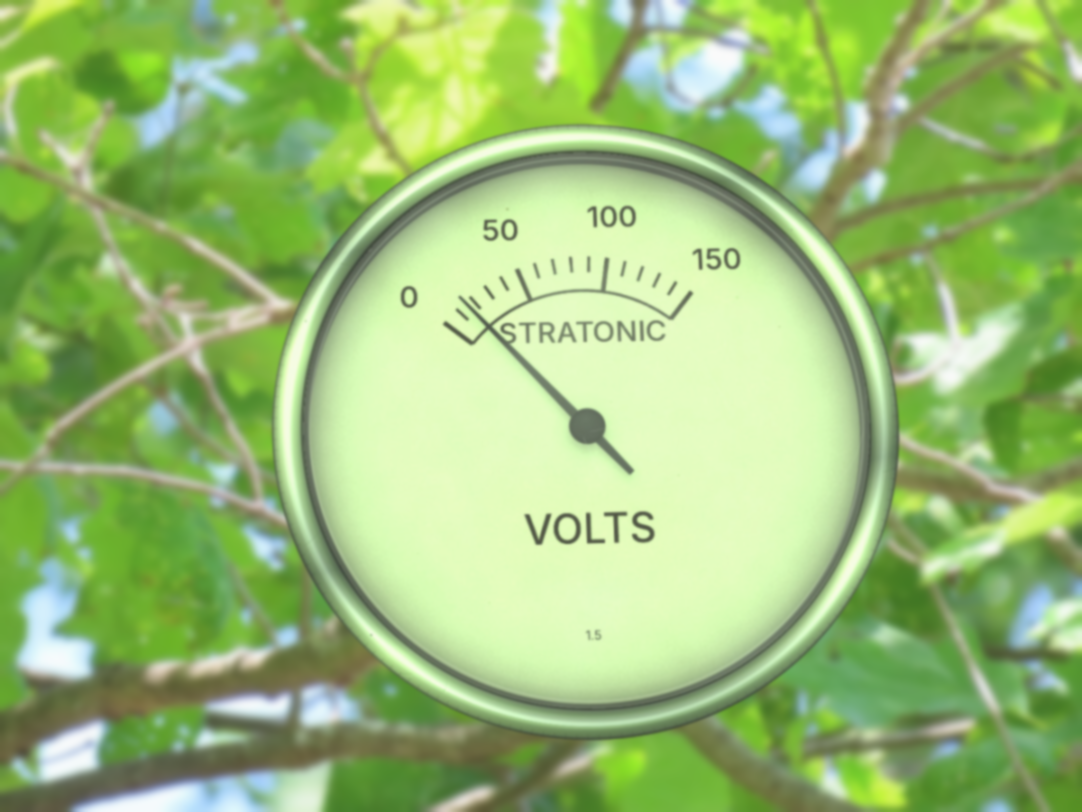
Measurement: 15V
